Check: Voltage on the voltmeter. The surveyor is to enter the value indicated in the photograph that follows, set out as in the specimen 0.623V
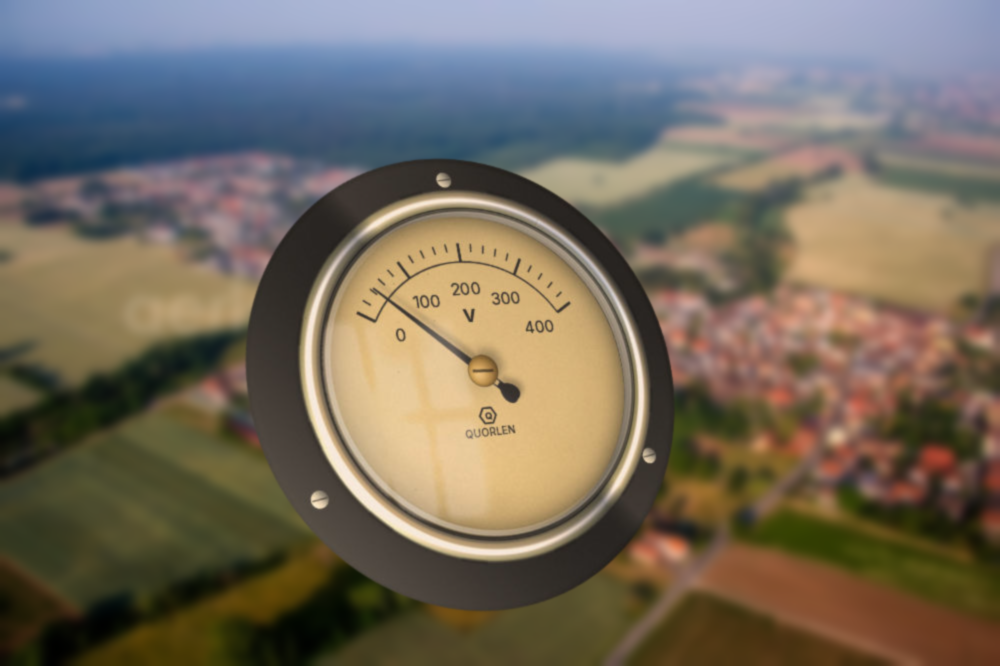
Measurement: 40V
